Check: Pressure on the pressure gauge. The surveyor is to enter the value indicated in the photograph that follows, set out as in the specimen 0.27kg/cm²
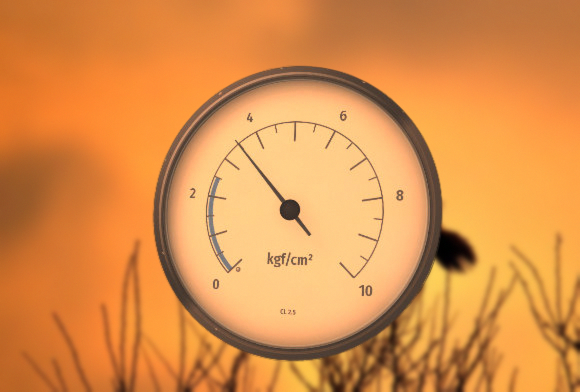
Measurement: 3.5kg/cm²
